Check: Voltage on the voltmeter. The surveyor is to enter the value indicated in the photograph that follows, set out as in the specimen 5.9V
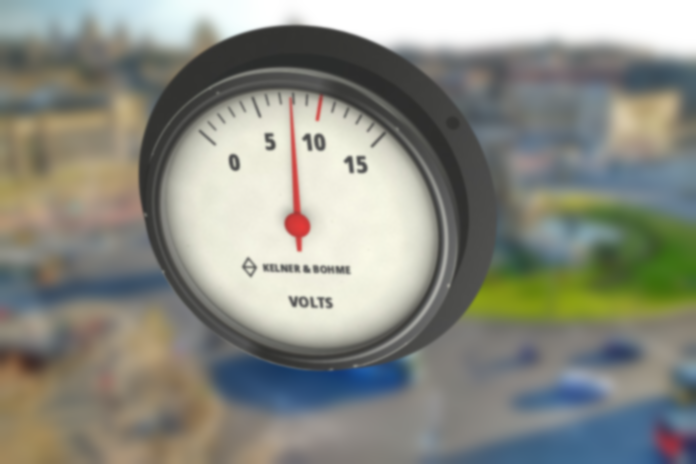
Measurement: 8V
